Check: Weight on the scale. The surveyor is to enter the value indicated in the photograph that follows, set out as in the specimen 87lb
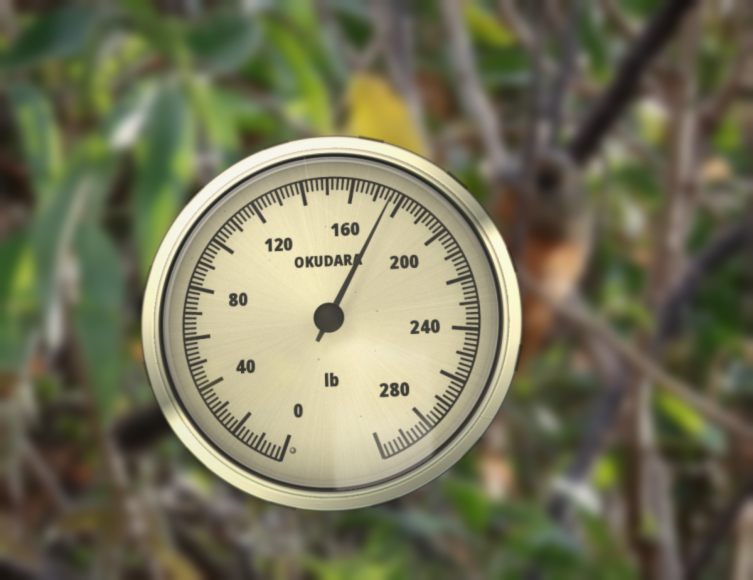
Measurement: 176lb
